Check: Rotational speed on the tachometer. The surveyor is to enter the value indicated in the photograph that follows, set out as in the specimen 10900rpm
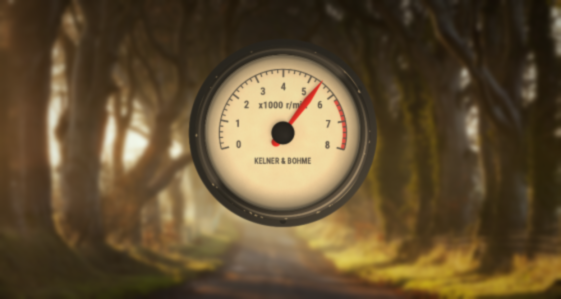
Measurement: 5400rpm
